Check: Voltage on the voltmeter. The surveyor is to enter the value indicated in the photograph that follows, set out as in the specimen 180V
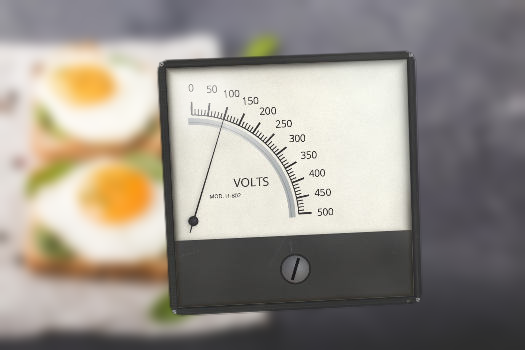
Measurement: 100V
